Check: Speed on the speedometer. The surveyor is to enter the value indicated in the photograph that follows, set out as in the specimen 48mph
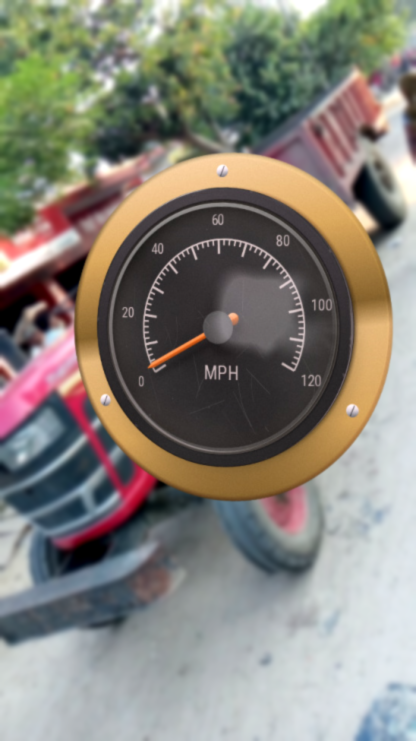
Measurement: 2mph
